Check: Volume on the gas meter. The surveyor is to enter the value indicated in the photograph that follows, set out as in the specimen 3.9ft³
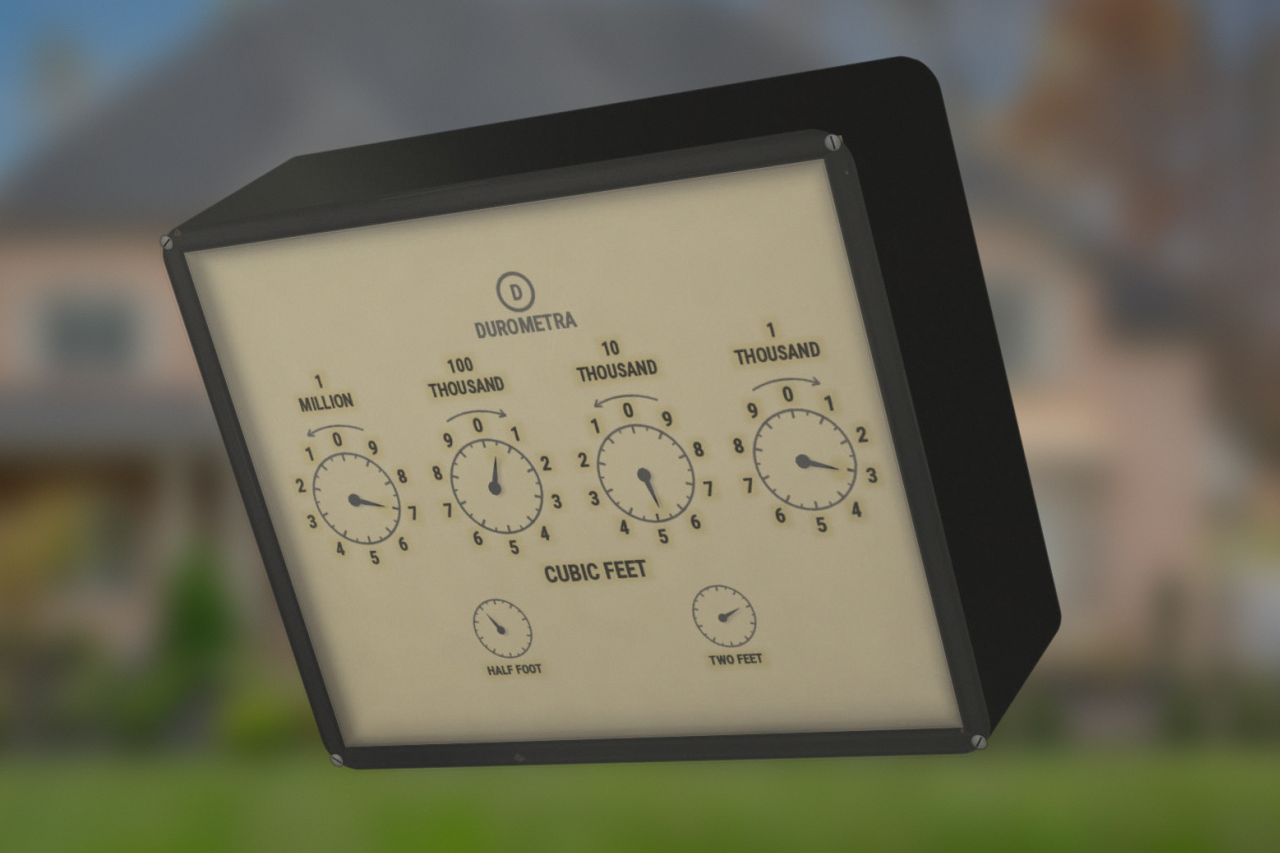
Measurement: 705300ft³
